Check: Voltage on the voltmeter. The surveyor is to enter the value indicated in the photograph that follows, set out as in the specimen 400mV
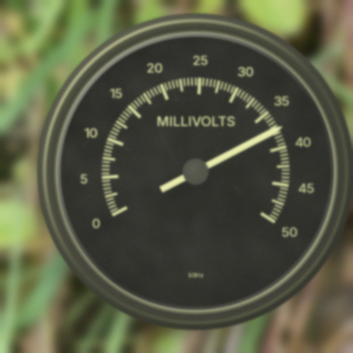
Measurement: 37.5mV
